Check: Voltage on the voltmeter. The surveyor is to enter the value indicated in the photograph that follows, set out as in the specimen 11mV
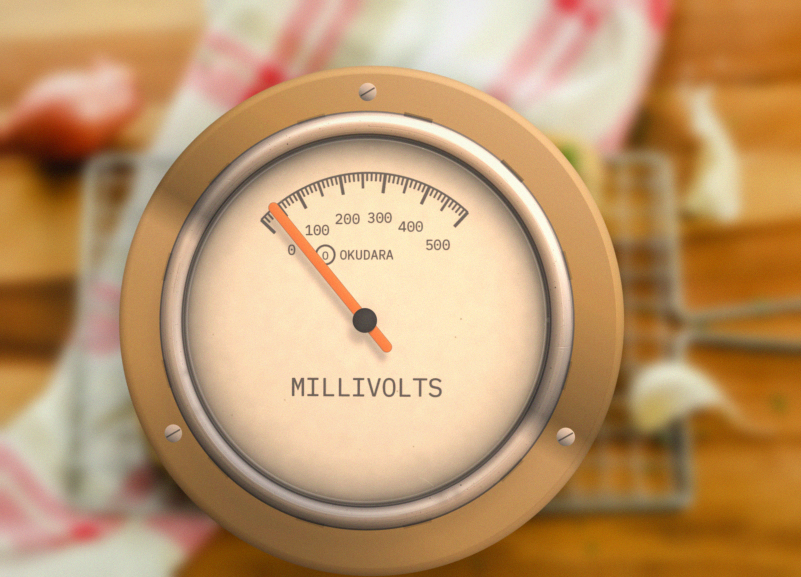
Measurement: 40mV
